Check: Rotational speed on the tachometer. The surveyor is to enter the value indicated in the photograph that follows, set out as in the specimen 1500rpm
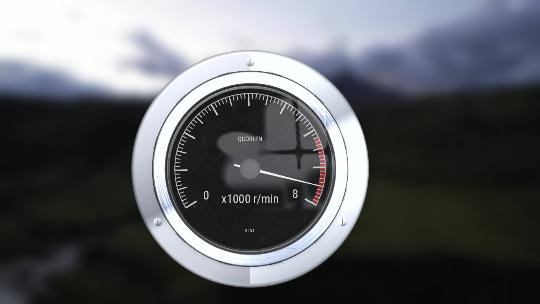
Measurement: 7500rpm
